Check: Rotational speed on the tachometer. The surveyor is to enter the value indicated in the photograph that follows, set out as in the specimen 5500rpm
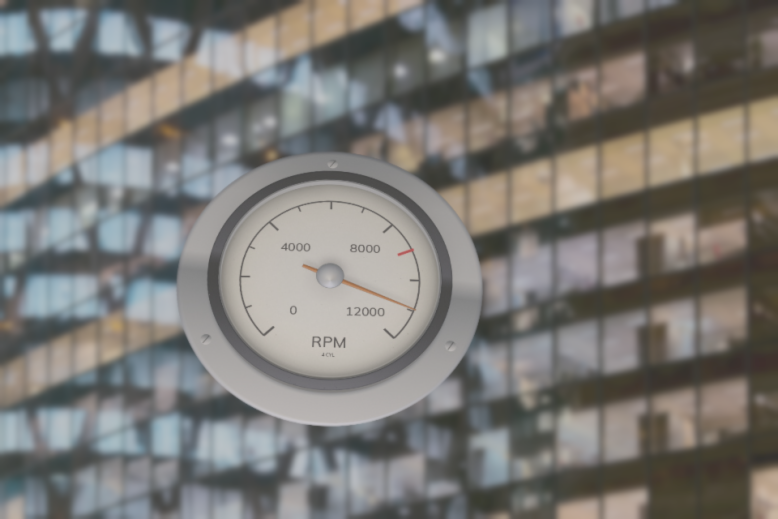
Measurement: 11000rpm
